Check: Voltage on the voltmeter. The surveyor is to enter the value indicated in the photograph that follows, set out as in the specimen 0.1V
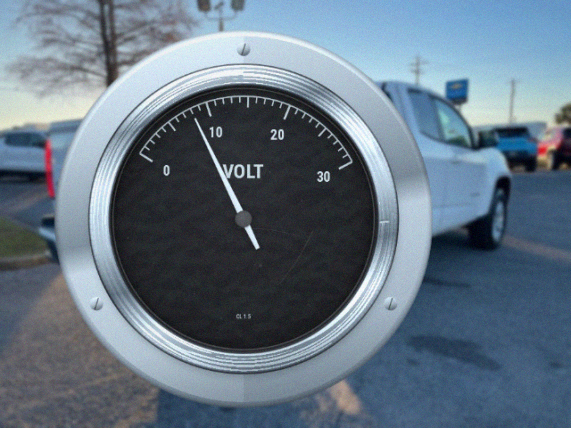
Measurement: 8V
